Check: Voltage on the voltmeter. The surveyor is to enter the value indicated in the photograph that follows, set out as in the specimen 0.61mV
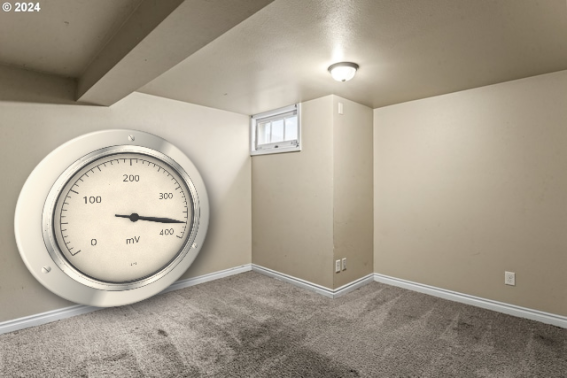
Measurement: 370mV
